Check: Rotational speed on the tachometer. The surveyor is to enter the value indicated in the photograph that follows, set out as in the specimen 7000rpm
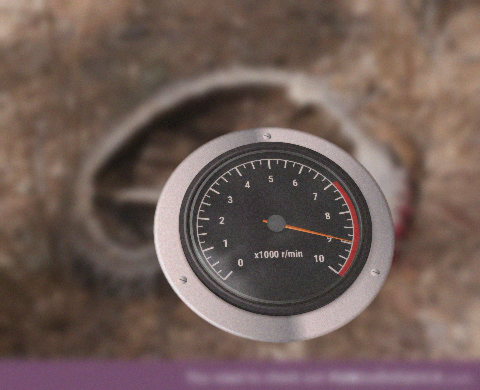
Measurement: 9000rpm
